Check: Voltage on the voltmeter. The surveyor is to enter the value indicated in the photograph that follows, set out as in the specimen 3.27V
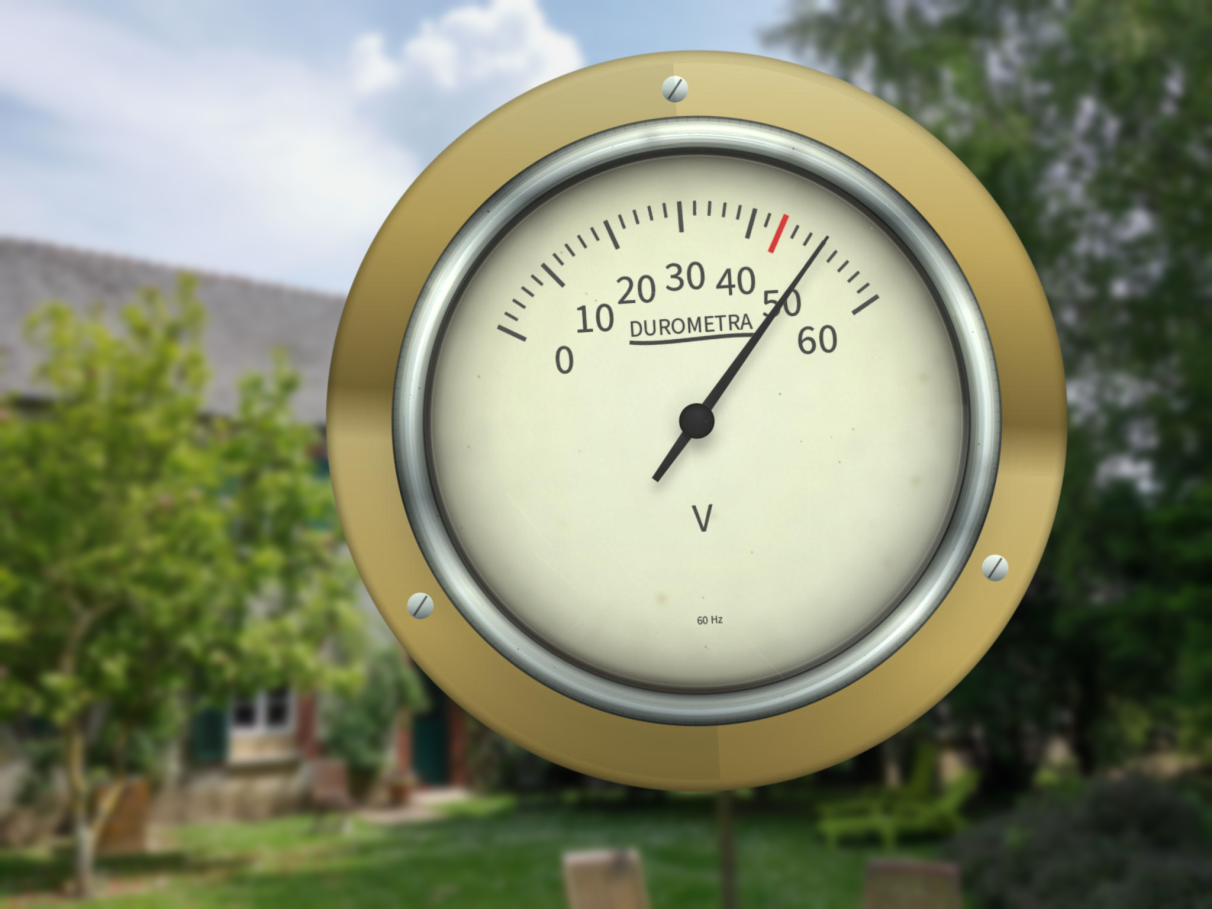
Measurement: 50V
